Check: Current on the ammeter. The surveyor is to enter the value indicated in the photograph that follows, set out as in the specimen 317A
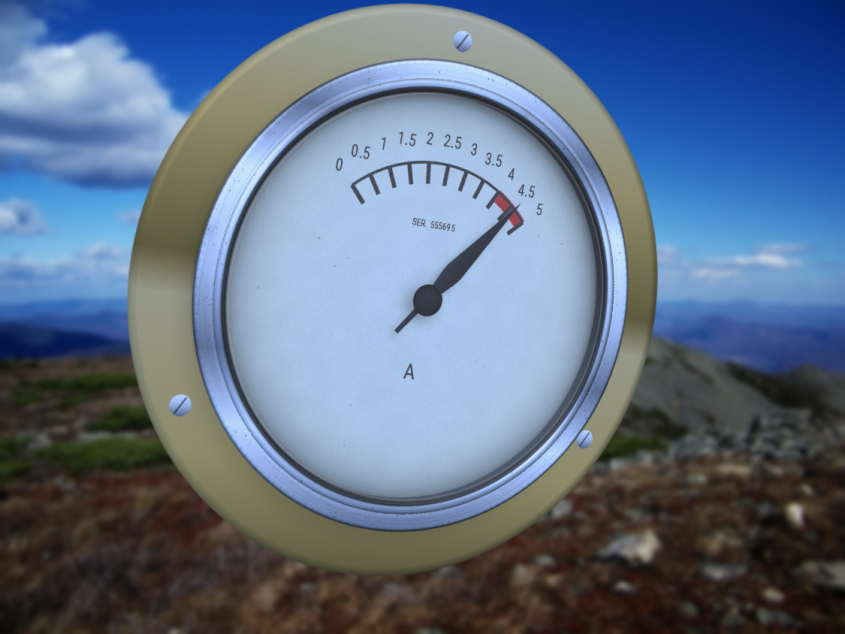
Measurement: 4.5A
